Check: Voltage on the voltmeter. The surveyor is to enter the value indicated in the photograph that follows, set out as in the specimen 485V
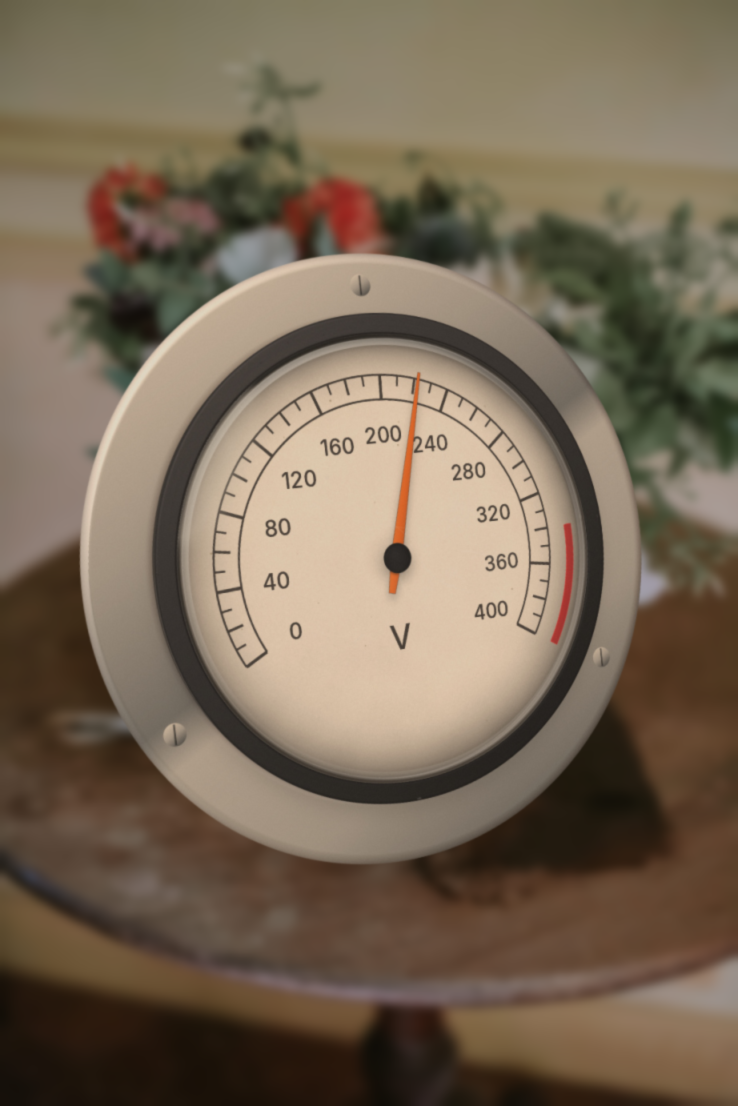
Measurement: 220V
